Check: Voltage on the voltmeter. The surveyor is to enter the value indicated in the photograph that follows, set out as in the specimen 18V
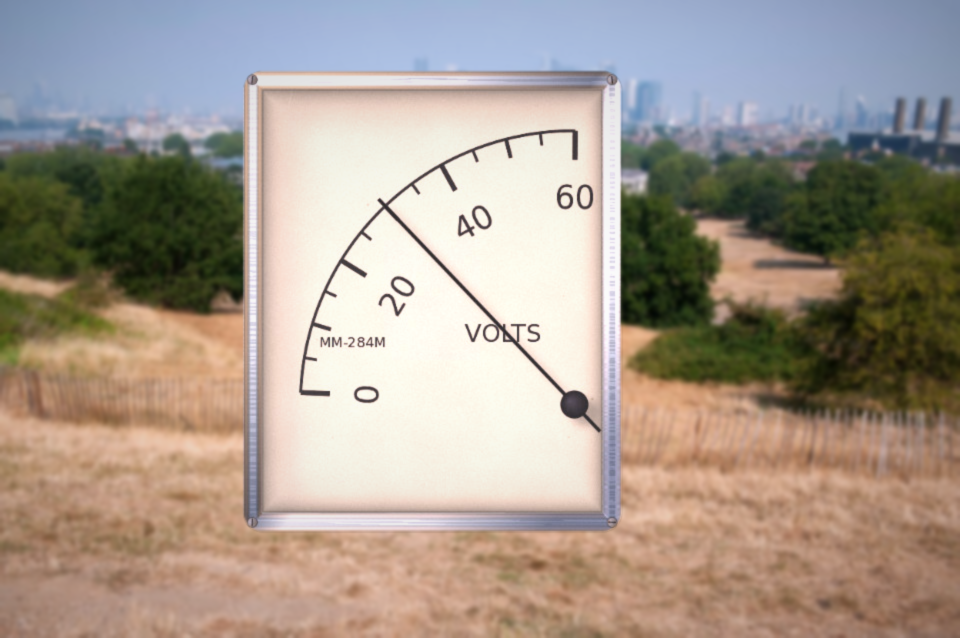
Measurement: 30V
